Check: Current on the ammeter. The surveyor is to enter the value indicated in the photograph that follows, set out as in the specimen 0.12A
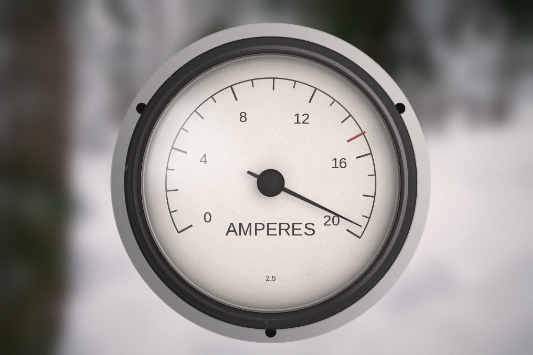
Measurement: 19.5A
